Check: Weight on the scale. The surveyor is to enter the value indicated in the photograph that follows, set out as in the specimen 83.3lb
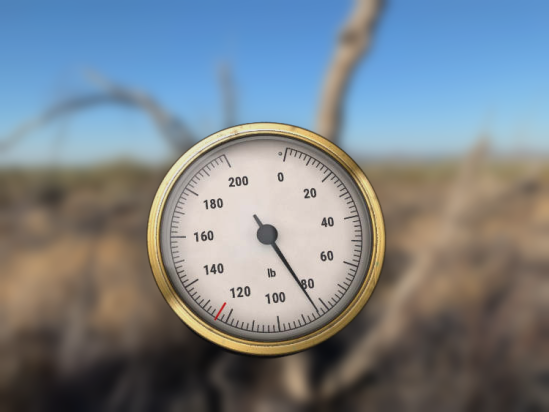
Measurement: 84lb
